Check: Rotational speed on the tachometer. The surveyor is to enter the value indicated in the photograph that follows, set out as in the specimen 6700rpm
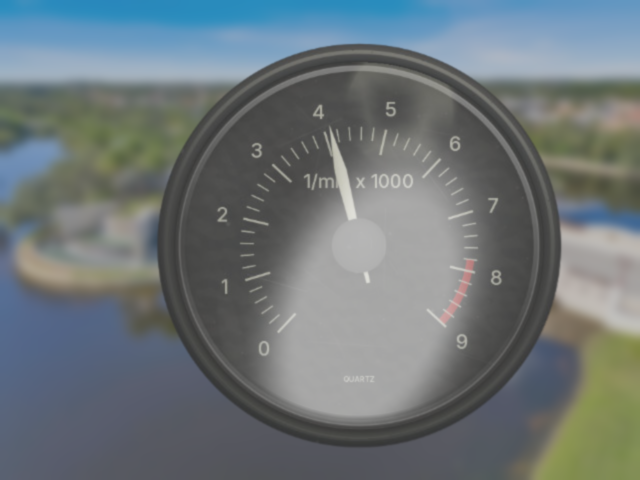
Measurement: 4100rpm
